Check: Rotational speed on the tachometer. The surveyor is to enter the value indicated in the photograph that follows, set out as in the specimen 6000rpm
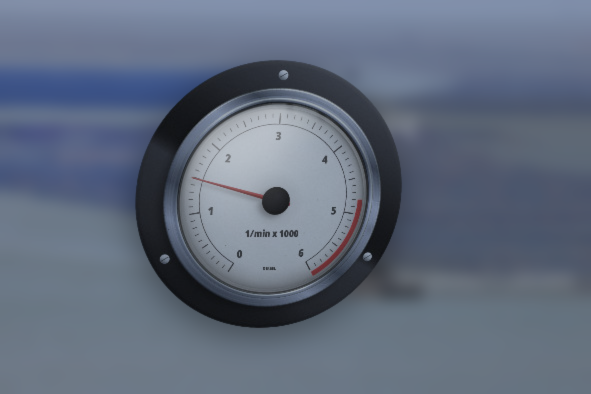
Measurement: 1500rpm
